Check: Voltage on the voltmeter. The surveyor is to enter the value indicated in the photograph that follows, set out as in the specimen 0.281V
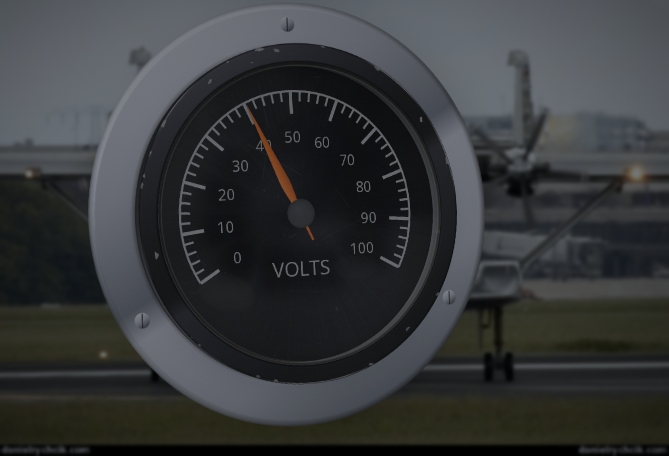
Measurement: 40V
